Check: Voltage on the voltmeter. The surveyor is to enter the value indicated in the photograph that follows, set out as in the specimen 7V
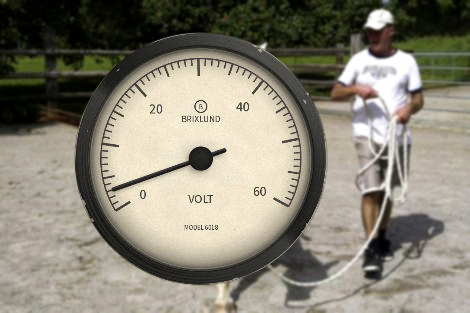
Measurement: 3V
